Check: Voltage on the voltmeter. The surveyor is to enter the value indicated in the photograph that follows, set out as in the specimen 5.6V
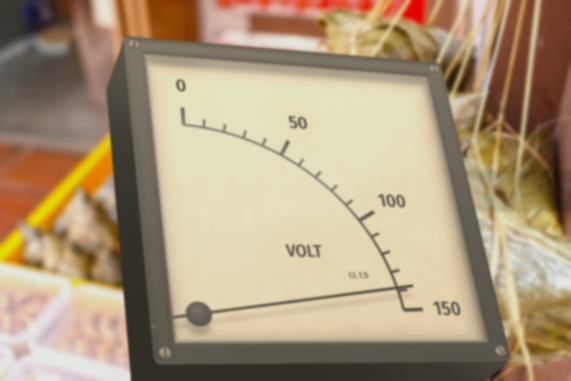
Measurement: 140V
